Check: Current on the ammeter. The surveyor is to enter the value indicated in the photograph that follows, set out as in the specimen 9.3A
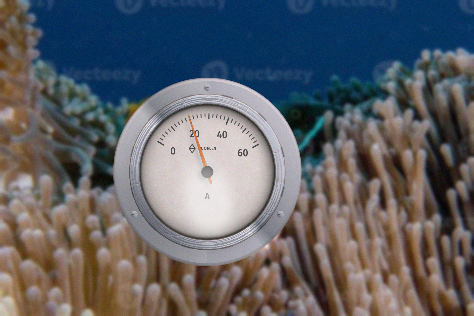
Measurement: 20A
